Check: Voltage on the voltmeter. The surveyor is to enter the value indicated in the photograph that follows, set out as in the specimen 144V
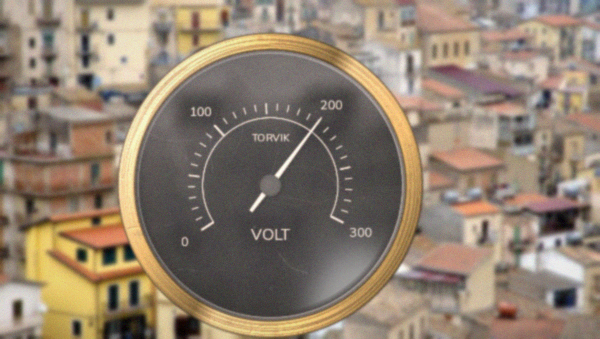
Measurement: 200V
